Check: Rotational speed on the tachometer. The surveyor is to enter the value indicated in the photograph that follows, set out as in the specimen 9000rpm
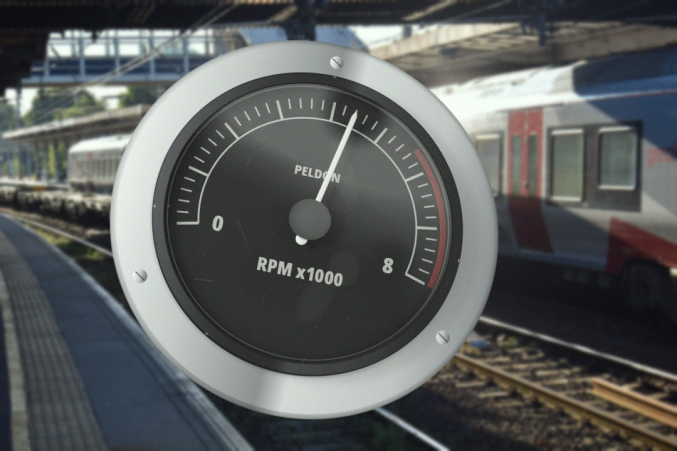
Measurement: 4400rpm
